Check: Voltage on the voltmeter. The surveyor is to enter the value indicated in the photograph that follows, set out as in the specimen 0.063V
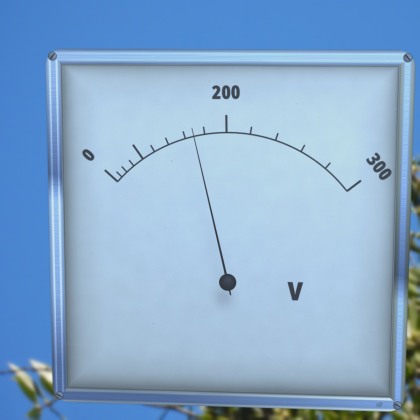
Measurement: 170V
